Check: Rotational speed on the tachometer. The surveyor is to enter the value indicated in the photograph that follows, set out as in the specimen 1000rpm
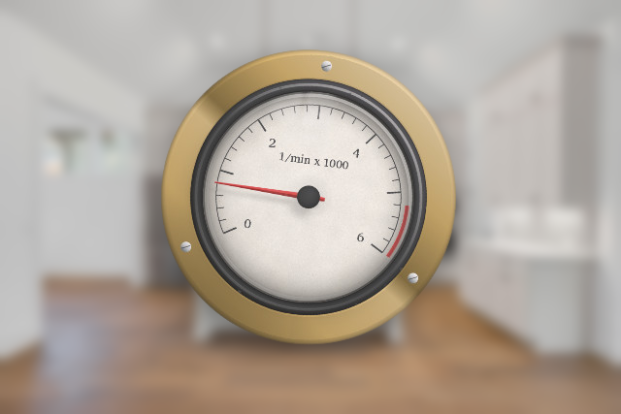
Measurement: 800rpm
